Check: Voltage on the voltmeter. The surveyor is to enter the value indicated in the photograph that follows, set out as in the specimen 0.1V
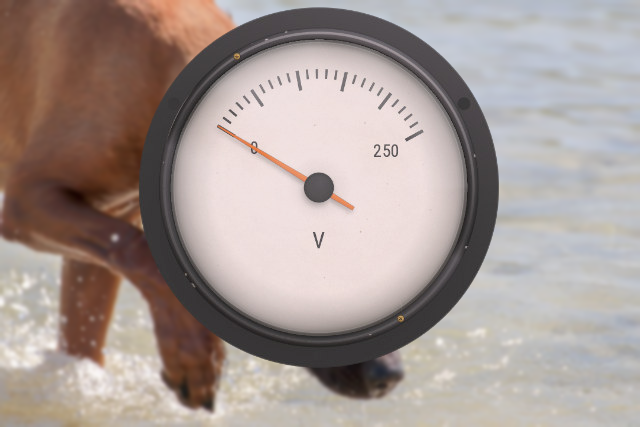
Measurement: 0V
